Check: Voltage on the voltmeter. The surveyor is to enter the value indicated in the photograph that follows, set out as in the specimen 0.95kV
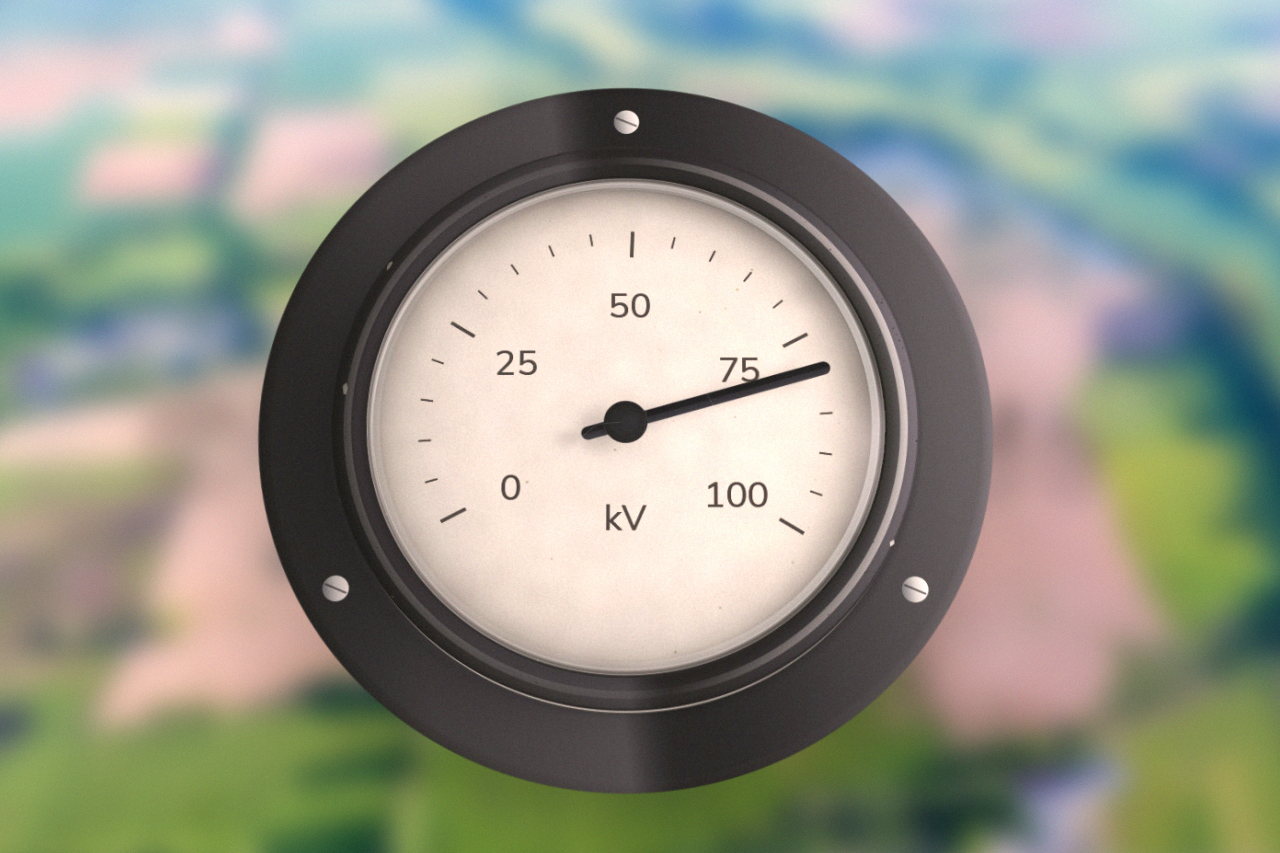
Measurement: 80kV
